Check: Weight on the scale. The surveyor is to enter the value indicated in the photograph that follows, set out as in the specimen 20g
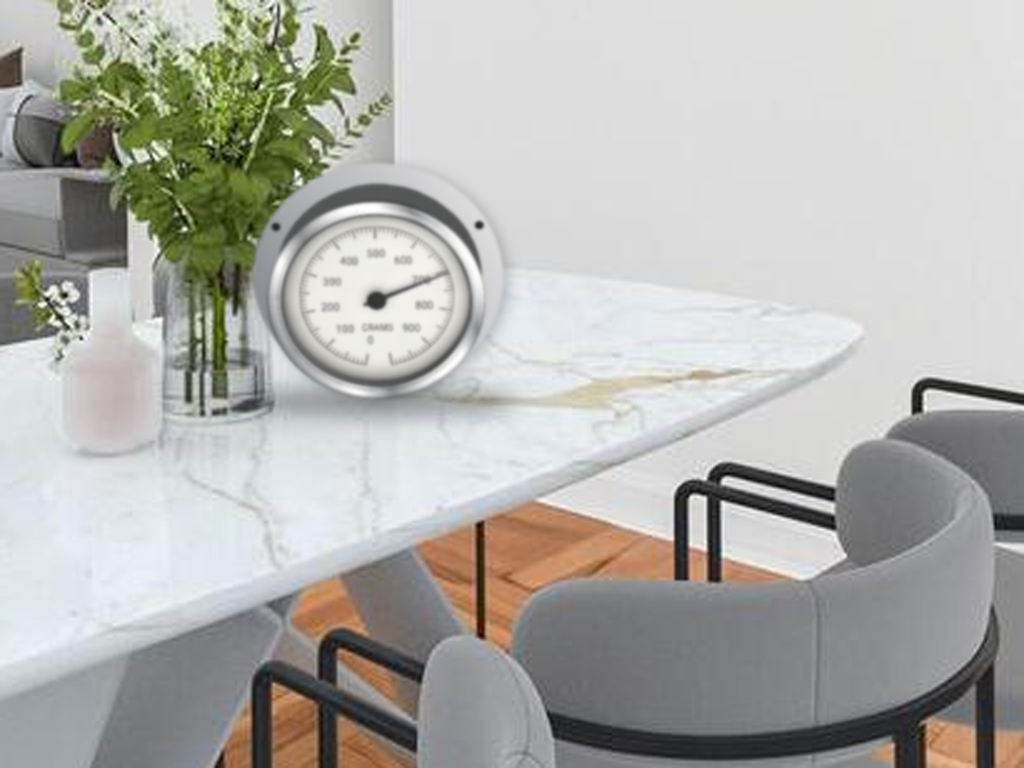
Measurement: 700g
